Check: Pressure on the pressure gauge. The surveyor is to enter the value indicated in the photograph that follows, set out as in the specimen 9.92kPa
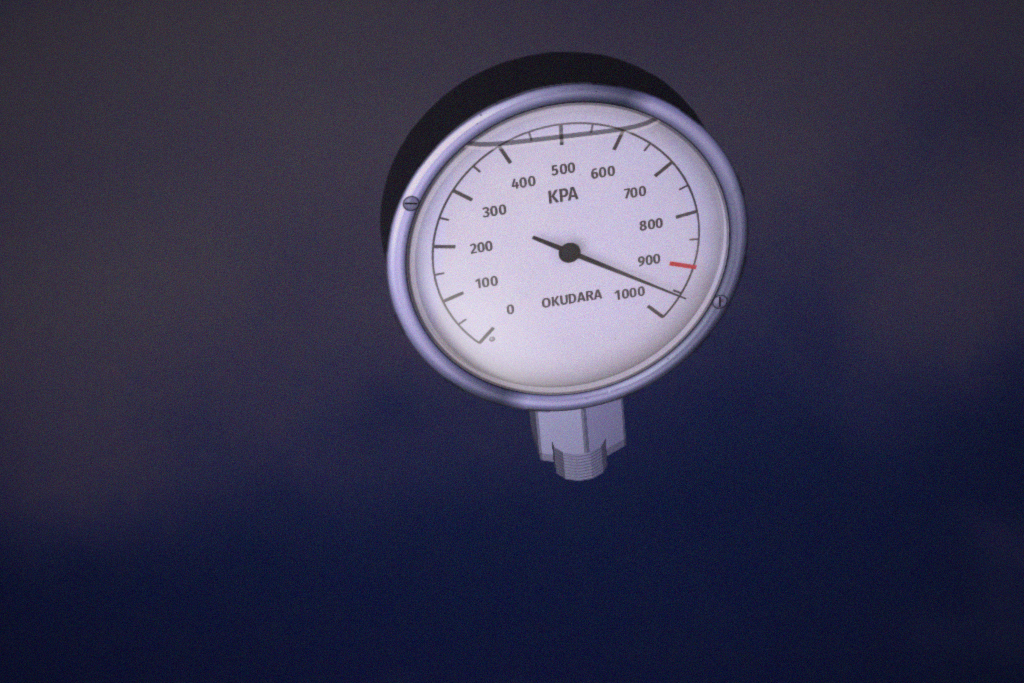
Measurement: 950kPa
